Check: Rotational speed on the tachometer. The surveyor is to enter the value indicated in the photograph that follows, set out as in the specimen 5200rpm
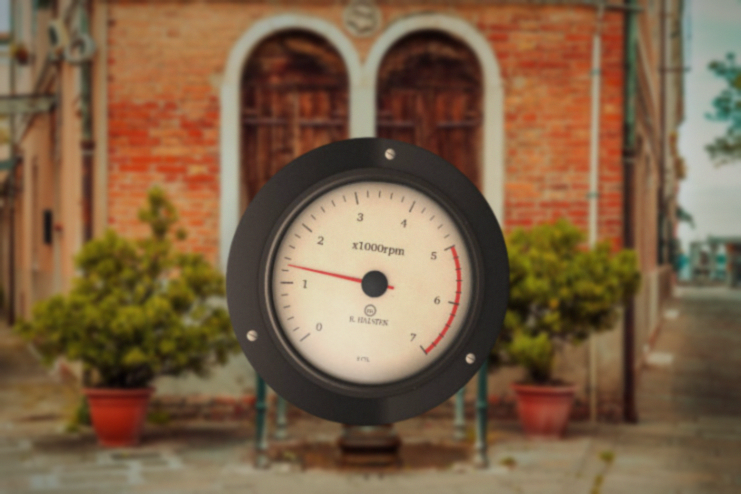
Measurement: 1300rpm
